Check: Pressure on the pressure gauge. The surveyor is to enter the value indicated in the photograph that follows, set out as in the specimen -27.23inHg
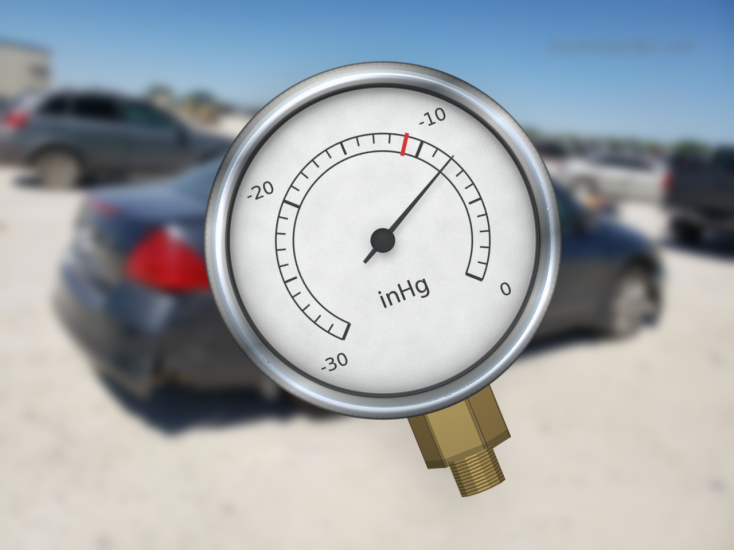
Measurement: -8inHg
